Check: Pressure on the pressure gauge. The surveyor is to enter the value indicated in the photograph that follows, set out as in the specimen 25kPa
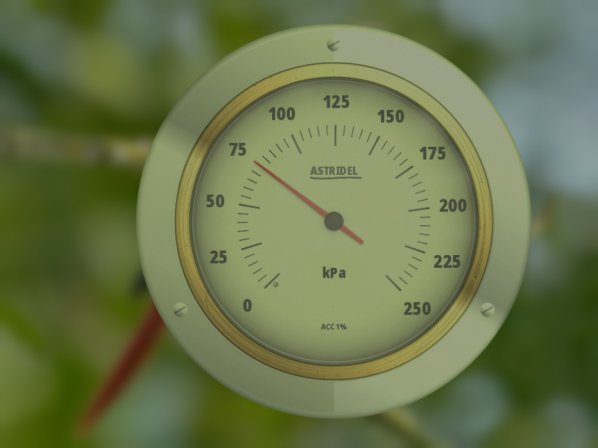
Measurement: 75kPa
